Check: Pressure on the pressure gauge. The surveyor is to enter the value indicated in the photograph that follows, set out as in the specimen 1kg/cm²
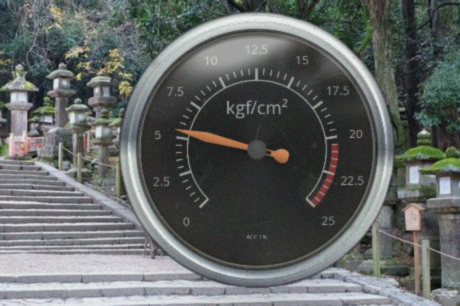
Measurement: 5.5kg/cm²
